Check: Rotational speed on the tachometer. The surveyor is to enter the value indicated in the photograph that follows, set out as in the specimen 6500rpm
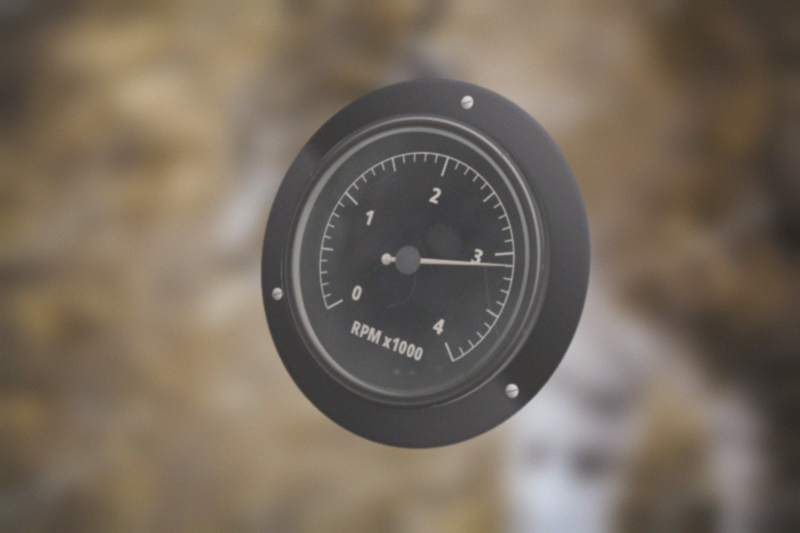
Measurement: 3100rpm
